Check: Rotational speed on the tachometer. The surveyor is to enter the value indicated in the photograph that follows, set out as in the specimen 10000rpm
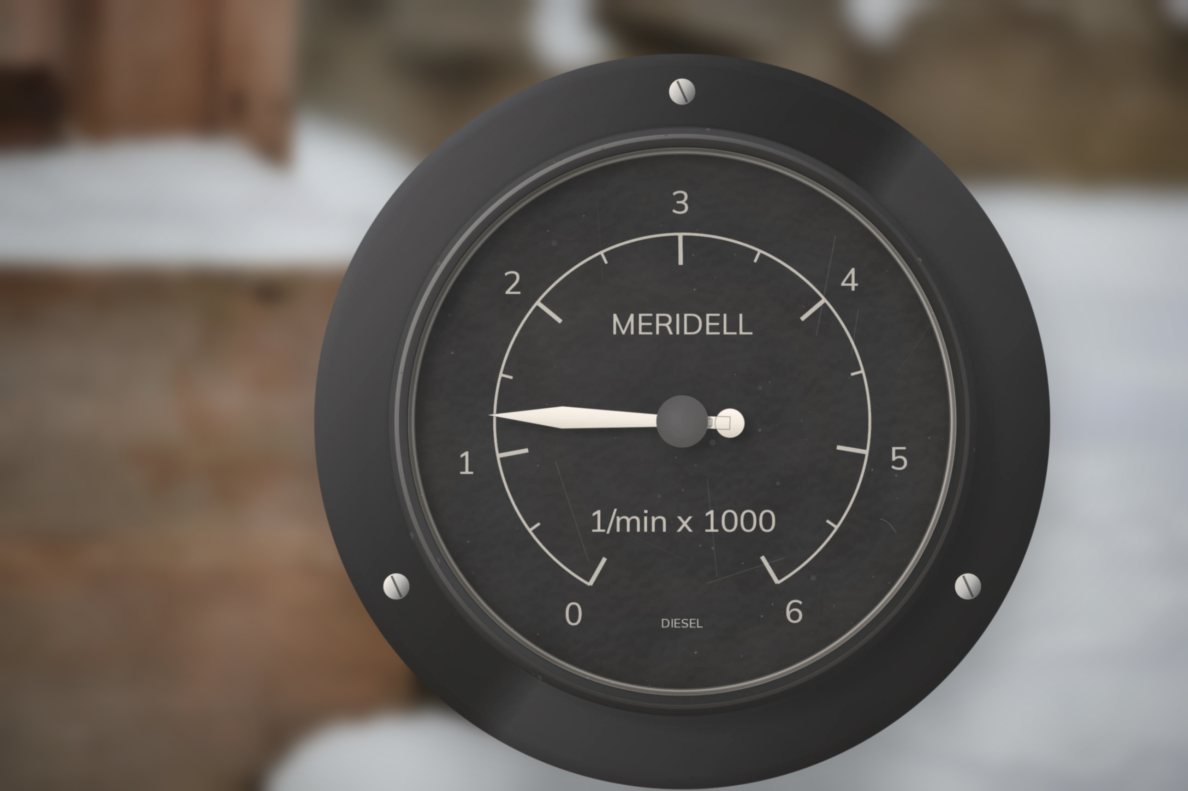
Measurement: 1250rpm
